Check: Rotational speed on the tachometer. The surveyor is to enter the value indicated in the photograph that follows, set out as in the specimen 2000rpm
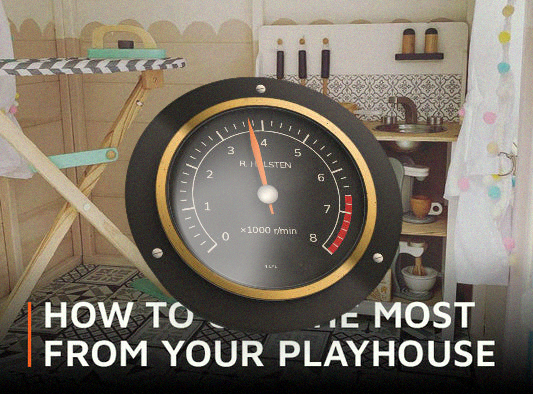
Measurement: 3700rpm
